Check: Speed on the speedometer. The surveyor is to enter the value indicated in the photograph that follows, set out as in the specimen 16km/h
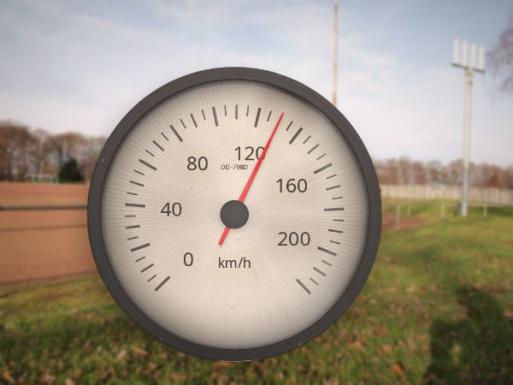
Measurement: 130km/h
